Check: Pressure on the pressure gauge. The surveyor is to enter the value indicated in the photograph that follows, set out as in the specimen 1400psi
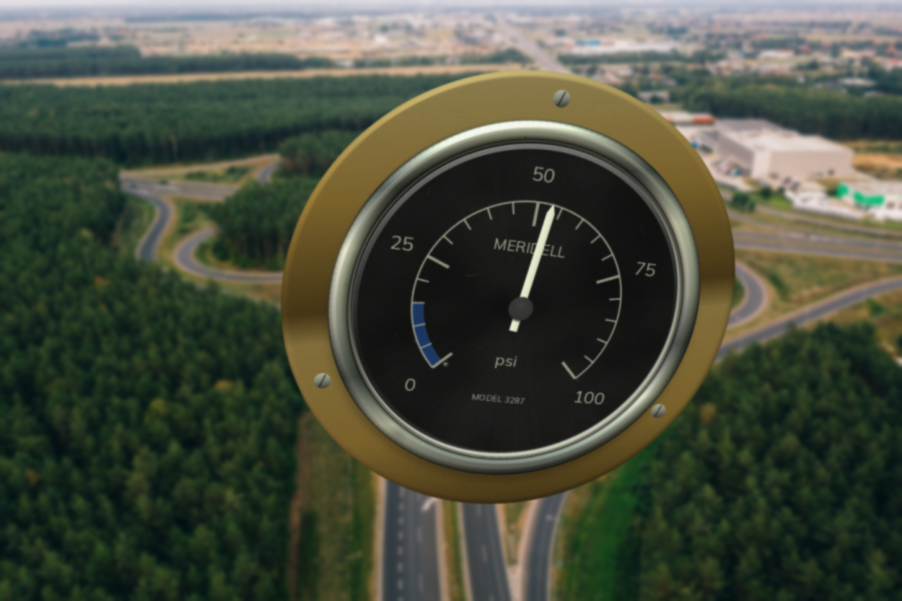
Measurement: 52.5psi
